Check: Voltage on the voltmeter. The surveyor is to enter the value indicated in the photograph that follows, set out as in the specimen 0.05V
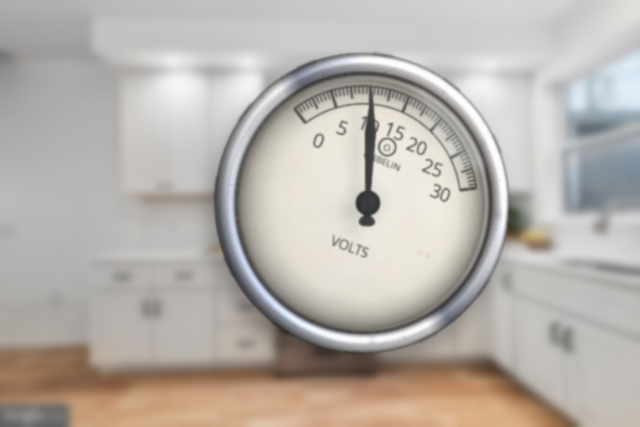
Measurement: 10V
